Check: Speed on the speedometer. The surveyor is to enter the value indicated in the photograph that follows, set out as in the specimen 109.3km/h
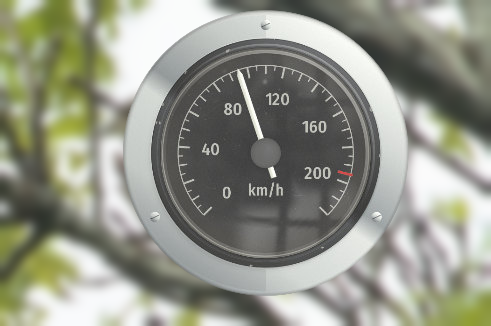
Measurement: 95km/h
